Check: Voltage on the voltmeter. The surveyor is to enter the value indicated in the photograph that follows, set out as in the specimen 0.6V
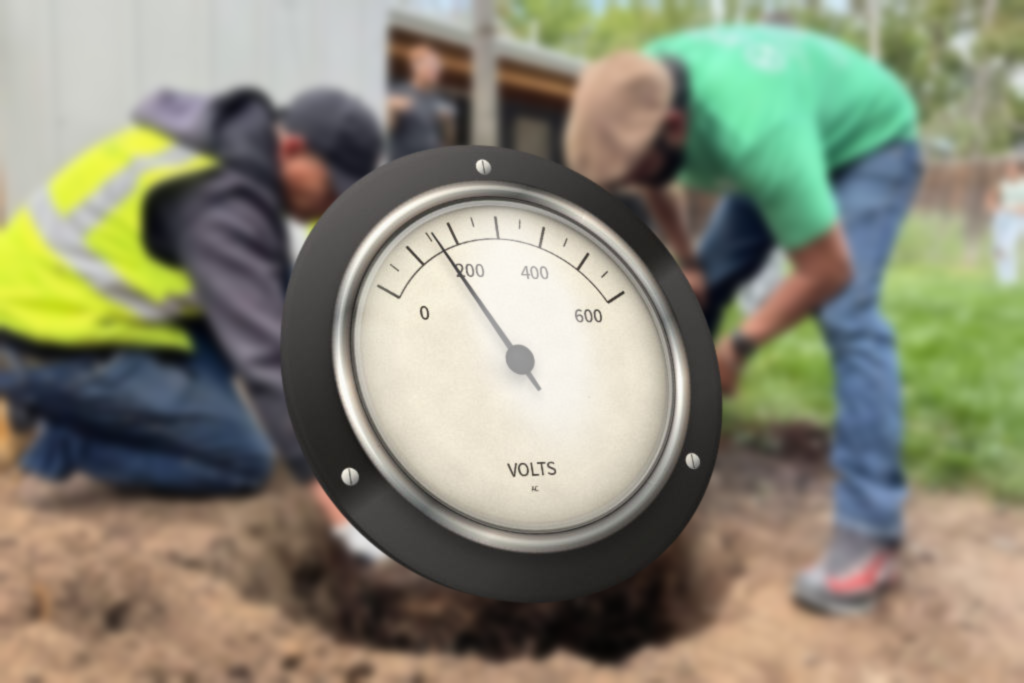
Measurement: 150V
